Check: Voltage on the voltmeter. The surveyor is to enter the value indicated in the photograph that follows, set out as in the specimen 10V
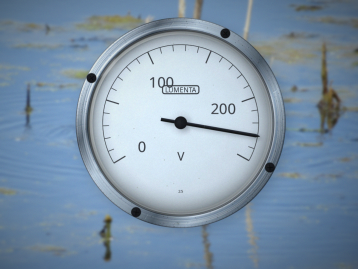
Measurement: 230V
